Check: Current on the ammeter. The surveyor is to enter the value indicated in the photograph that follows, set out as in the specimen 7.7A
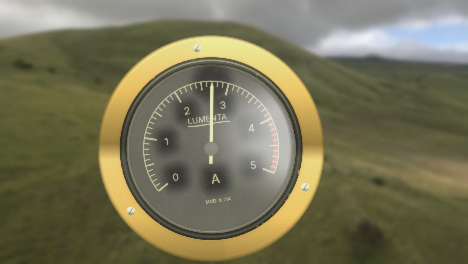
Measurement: 2.7A
